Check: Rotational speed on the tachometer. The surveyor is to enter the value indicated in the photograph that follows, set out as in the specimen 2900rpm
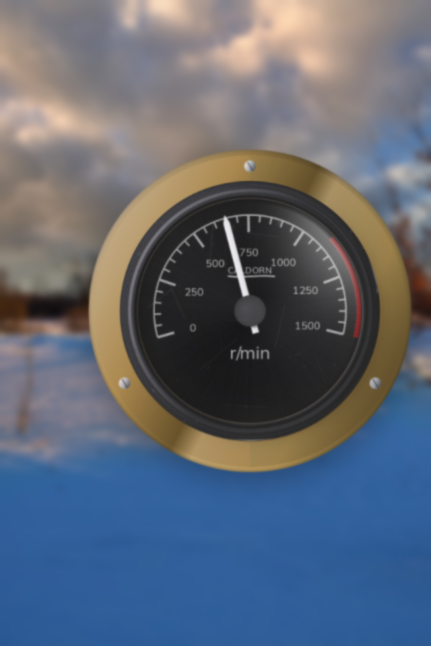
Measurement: 650rpm
